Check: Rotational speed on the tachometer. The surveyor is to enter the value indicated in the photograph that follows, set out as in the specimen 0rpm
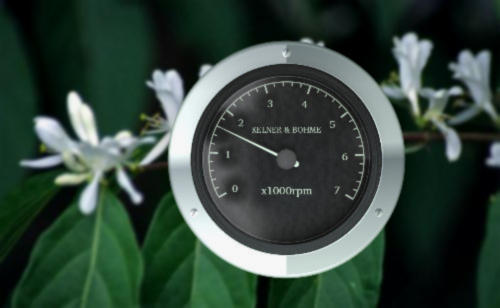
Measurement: 1600rpm
